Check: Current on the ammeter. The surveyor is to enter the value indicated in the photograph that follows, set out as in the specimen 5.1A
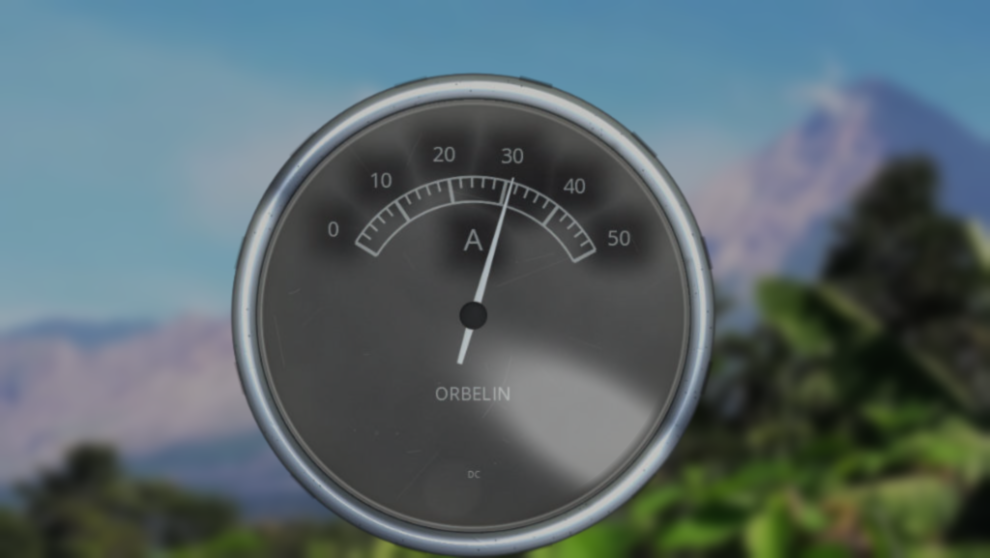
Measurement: 31A
